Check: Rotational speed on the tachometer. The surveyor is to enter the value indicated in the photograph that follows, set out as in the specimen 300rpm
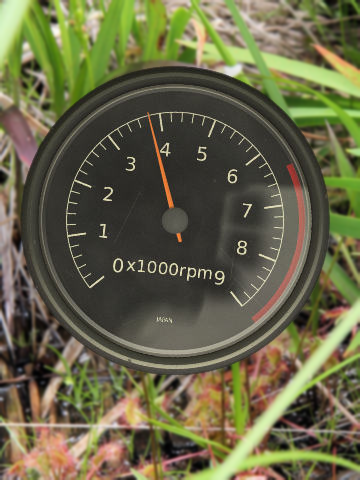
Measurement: 3800rpm
